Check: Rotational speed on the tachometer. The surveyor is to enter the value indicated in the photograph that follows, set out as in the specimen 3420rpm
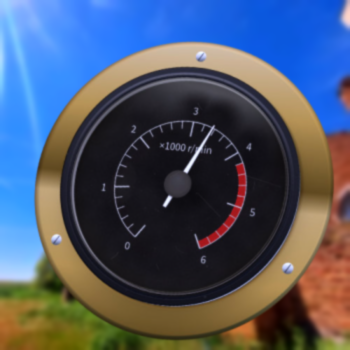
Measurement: 3400rpm
